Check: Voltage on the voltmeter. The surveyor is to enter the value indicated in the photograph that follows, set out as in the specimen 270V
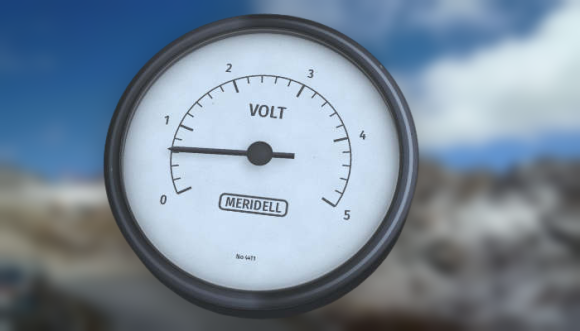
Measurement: 0.6V
